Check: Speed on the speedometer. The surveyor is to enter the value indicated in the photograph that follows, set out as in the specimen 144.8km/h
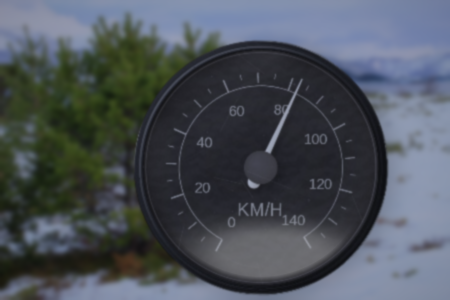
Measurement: 82.5km/h
